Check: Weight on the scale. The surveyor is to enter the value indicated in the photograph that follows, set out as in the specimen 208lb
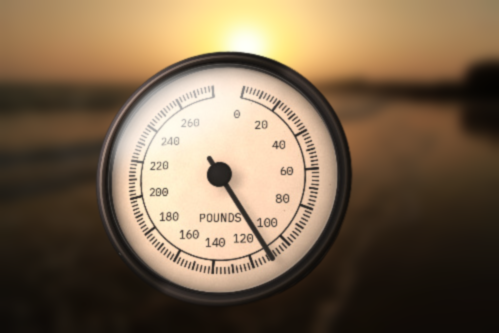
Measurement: 110lb
